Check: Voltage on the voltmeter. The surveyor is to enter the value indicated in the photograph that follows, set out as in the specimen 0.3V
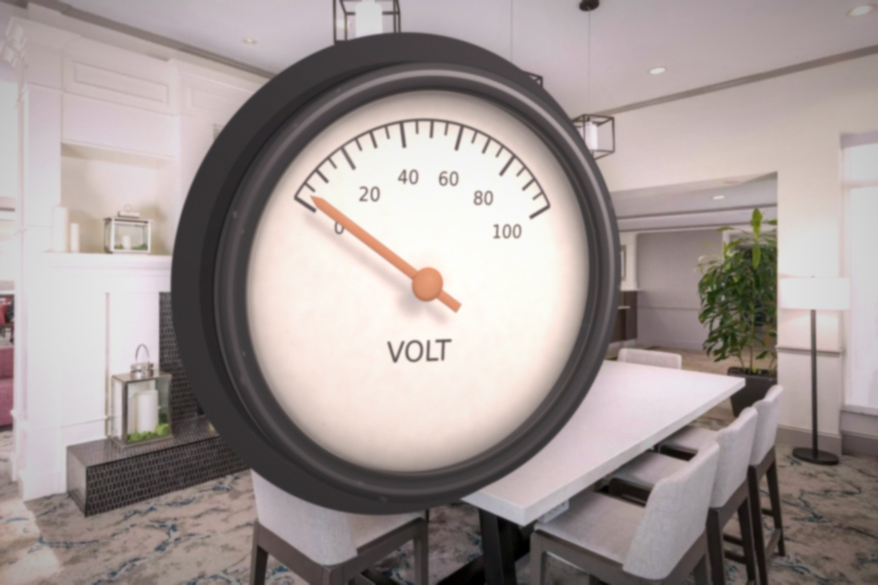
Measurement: 2.5V
